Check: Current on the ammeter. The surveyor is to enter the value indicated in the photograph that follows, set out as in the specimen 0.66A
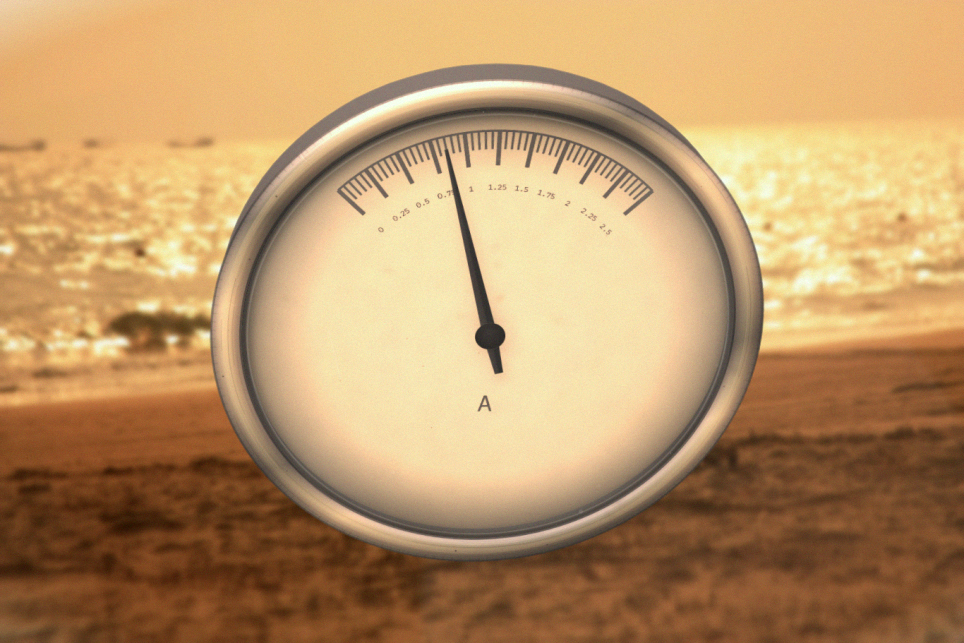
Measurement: 0.85A
